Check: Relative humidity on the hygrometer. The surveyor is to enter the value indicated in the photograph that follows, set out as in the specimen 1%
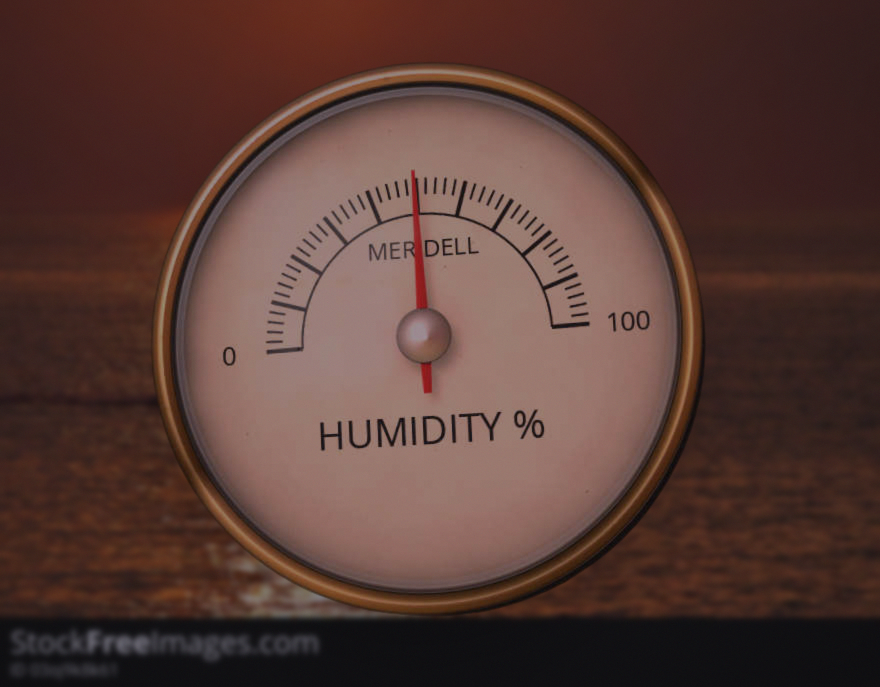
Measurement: 50%
